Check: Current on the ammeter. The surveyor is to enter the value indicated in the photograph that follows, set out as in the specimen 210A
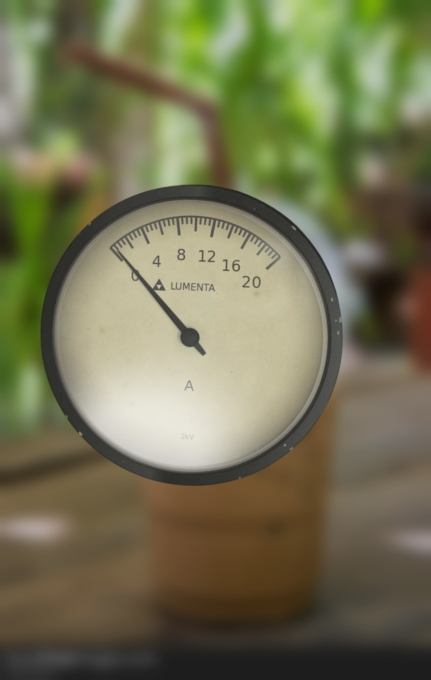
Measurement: 0.5A
